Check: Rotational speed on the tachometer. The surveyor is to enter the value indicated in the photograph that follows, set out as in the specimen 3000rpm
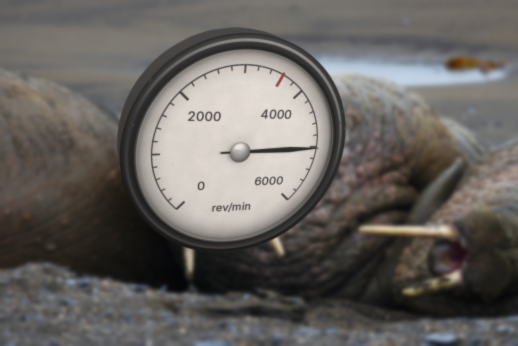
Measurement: 5000rpm
